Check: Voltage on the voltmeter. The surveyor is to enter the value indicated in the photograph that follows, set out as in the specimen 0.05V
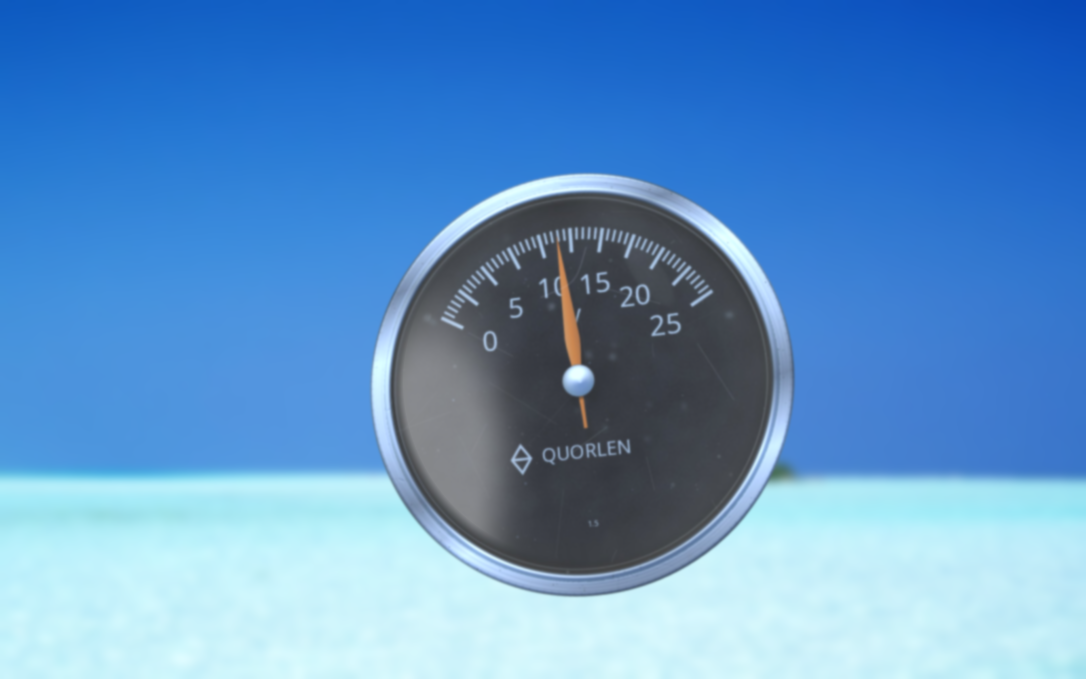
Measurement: 11.5V
